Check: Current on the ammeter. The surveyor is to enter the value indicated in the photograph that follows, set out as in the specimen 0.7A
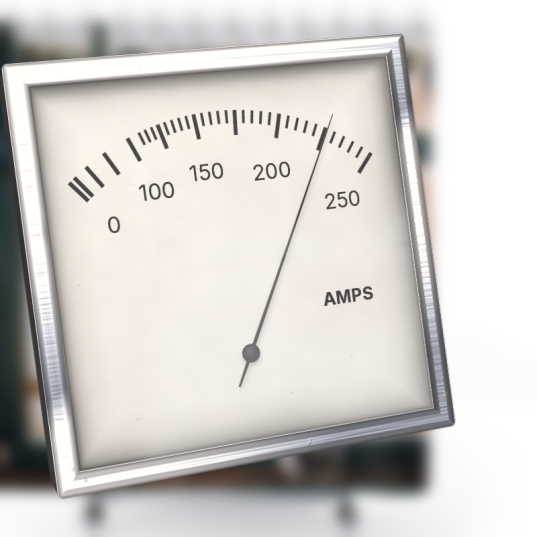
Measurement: 225A
